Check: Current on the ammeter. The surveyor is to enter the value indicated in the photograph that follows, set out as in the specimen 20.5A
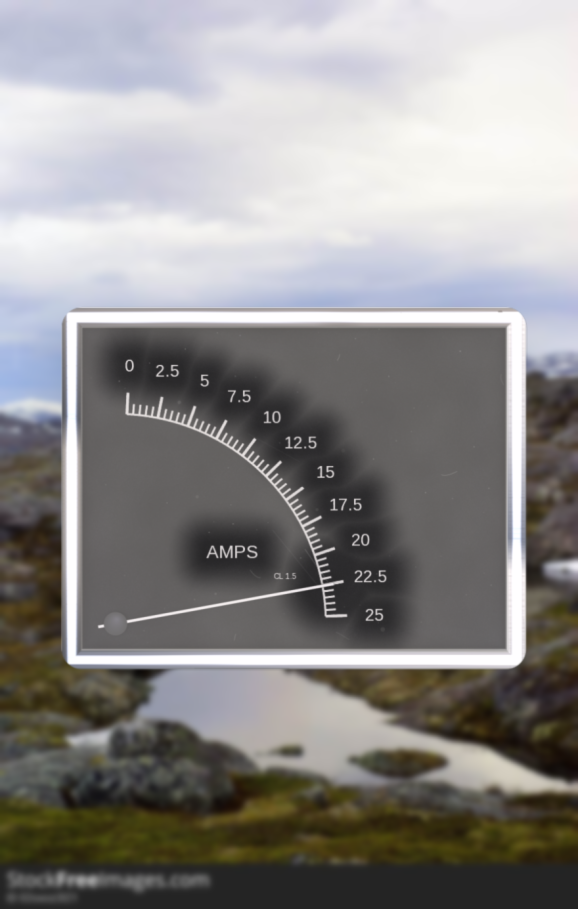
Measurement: 22.5A
